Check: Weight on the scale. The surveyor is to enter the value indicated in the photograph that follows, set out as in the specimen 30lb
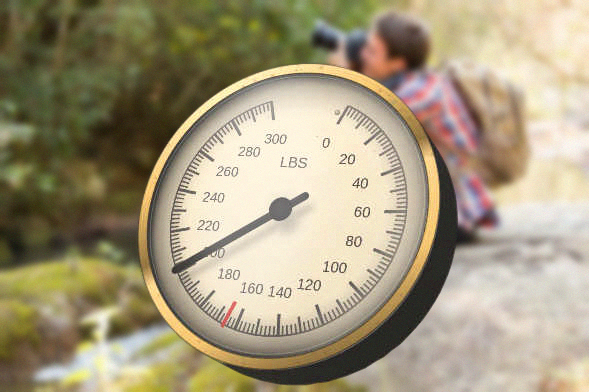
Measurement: 200lb
